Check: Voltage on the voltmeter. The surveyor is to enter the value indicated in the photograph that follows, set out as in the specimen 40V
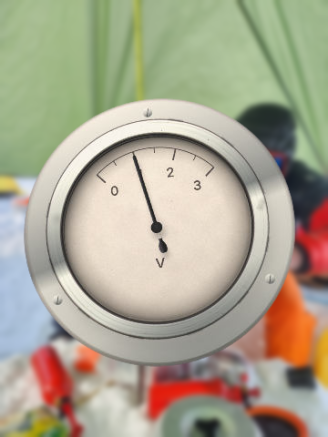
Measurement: 1V
